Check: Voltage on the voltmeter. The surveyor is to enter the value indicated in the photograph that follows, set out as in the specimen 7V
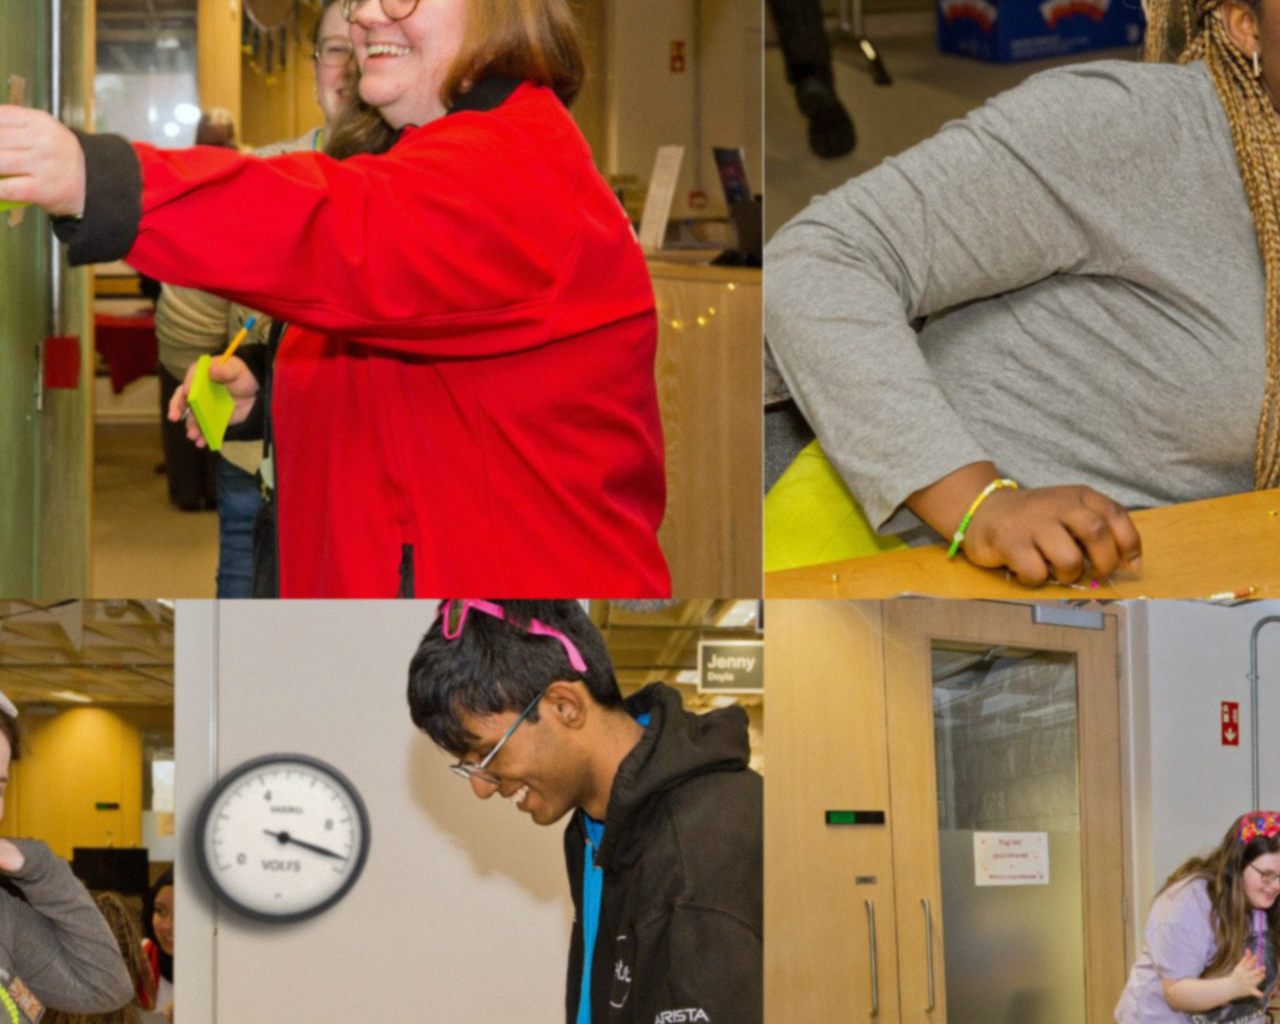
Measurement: 9.5V
